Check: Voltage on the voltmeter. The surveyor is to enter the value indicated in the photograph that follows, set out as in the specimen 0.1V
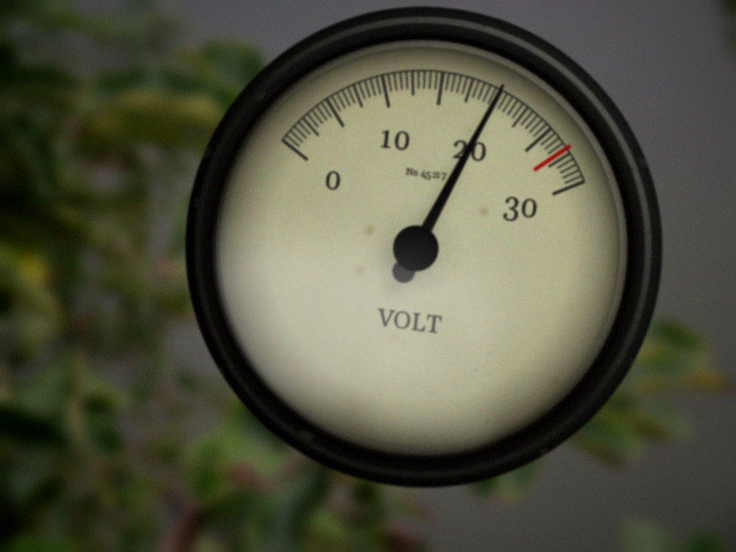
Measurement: 20V
